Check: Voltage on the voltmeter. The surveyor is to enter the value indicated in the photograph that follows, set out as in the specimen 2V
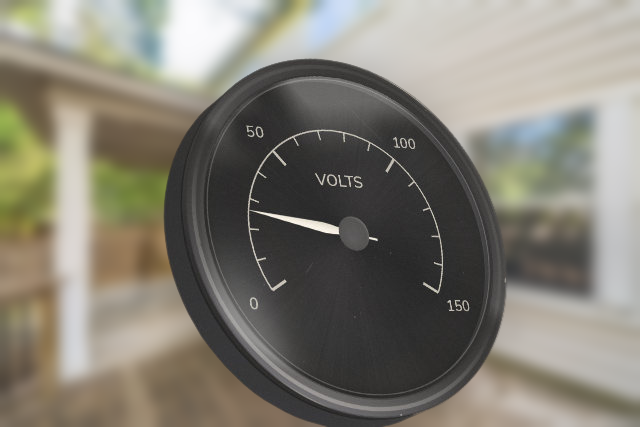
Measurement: 25V
